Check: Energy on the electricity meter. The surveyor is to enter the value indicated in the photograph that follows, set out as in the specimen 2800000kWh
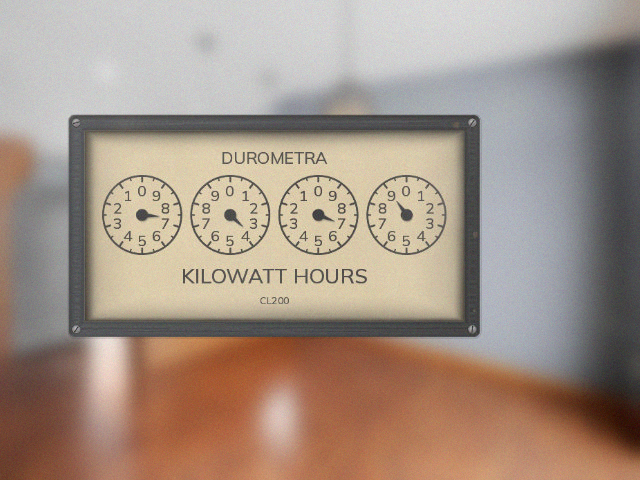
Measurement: 7369kWh
